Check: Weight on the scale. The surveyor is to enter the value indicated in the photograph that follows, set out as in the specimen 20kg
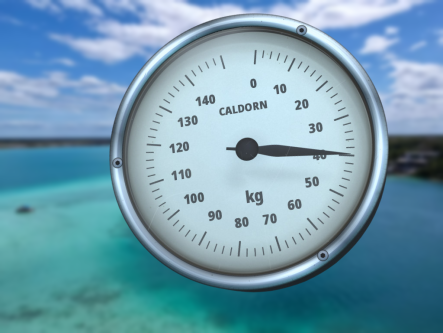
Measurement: 40kg
